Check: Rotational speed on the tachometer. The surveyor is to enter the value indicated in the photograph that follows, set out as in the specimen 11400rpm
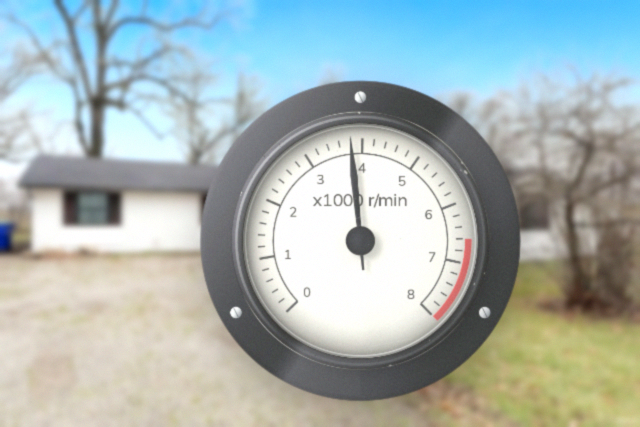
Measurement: 3800rpm
